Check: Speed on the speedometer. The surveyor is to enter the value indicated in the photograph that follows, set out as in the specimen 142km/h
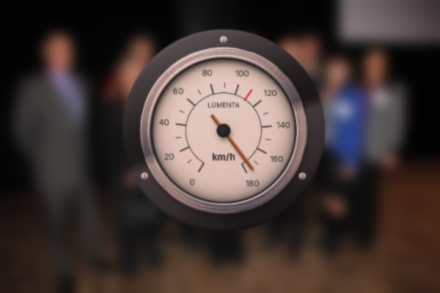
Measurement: 175km/h
